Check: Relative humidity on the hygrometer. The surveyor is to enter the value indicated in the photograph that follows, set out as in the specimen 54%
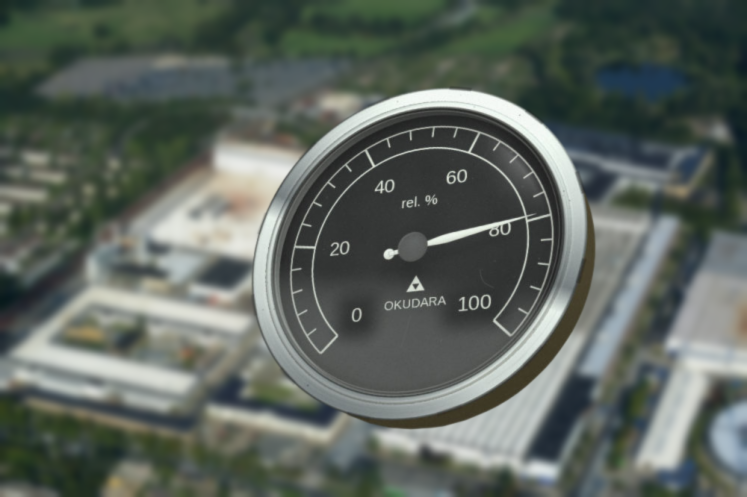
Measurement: 80%
